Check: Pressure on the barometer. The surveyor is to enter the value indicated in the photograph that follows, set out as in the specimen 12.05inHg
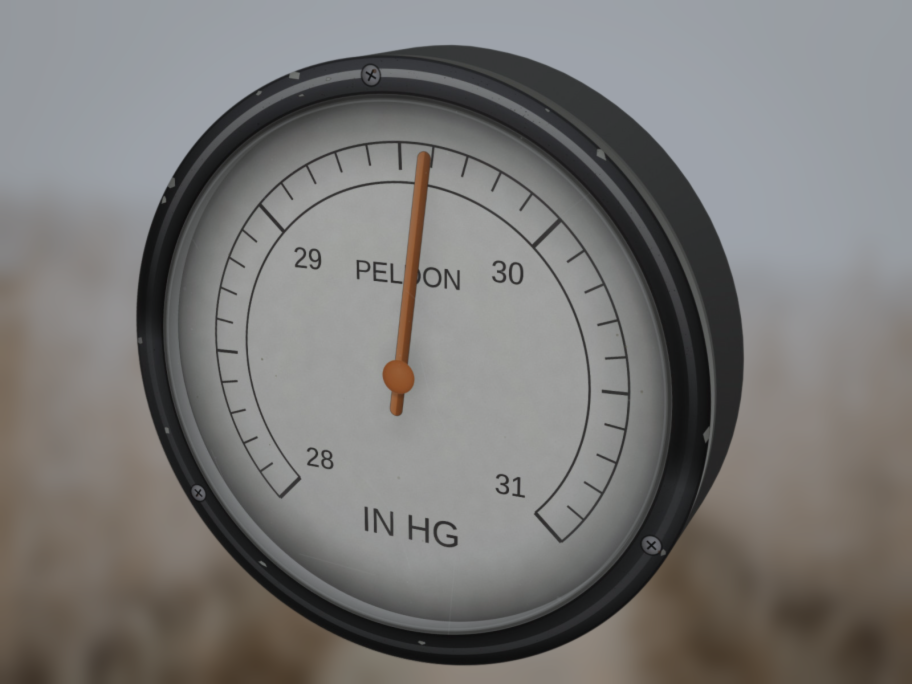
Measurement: 29.6inHg
